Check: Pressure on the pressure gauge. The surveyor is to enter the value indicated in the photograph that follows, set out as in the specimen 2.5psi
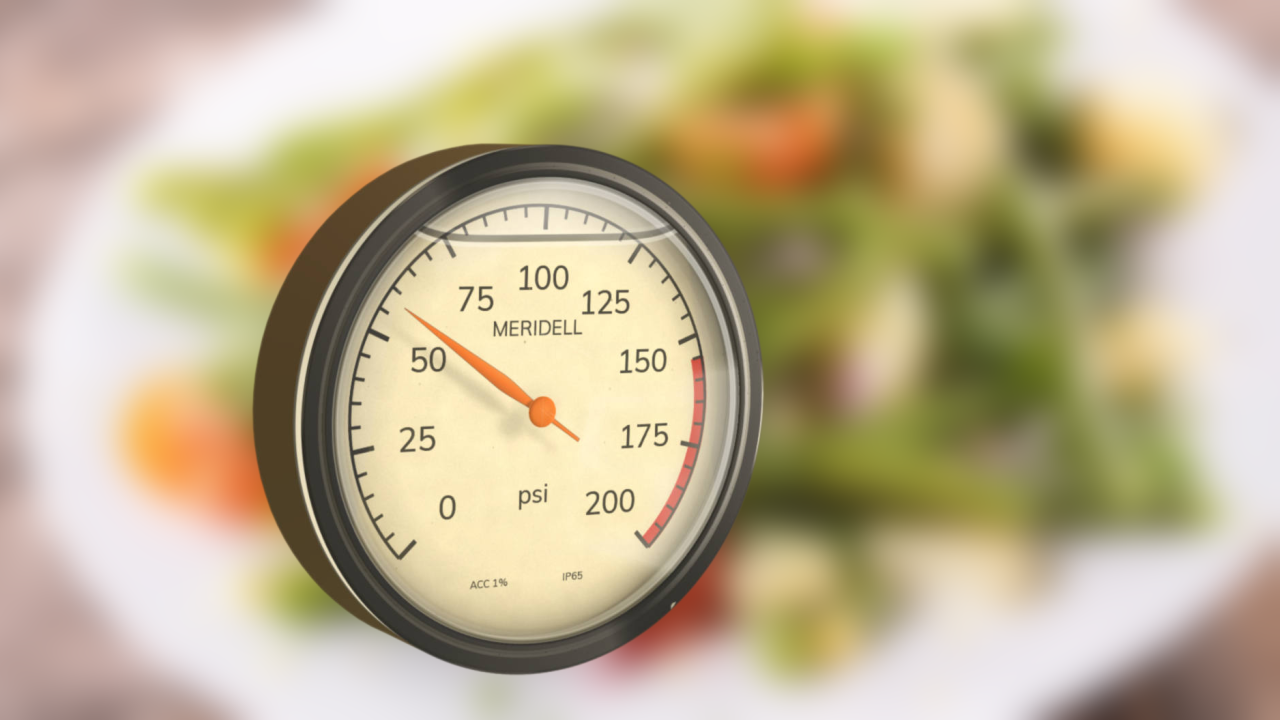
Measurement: 57.5psi
